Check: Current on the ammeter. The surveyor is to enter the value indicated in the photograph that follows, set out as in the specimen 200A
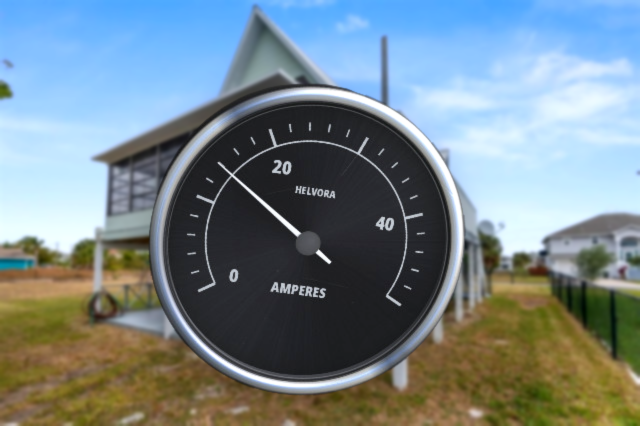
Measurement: 14A
